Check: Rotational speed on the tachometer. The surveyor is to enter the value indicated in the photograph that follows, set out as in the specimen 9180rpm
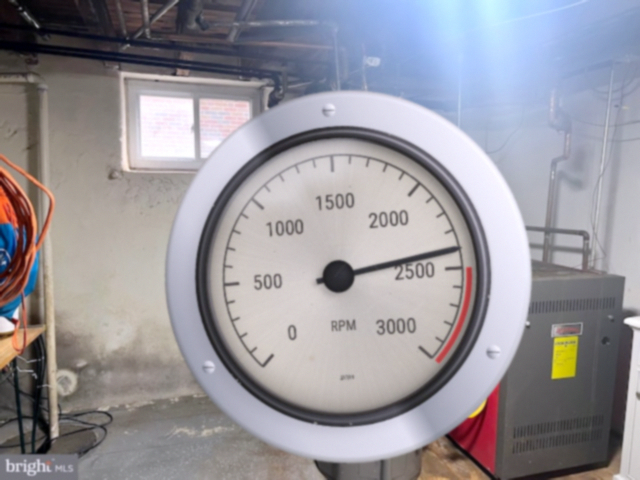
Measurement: 2400rpm
